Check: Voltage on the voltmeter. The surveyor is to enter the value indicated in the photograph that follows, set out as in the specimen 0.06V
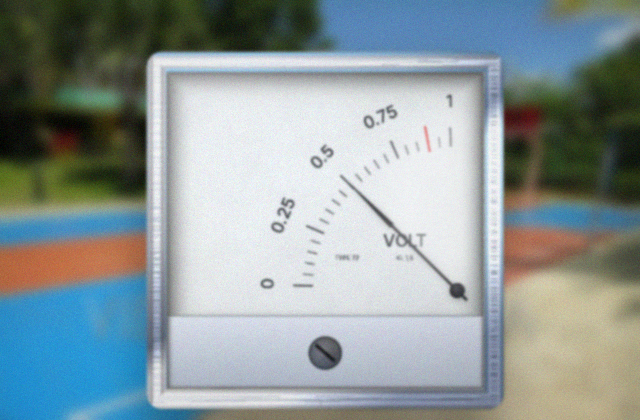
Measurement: 0.5V
